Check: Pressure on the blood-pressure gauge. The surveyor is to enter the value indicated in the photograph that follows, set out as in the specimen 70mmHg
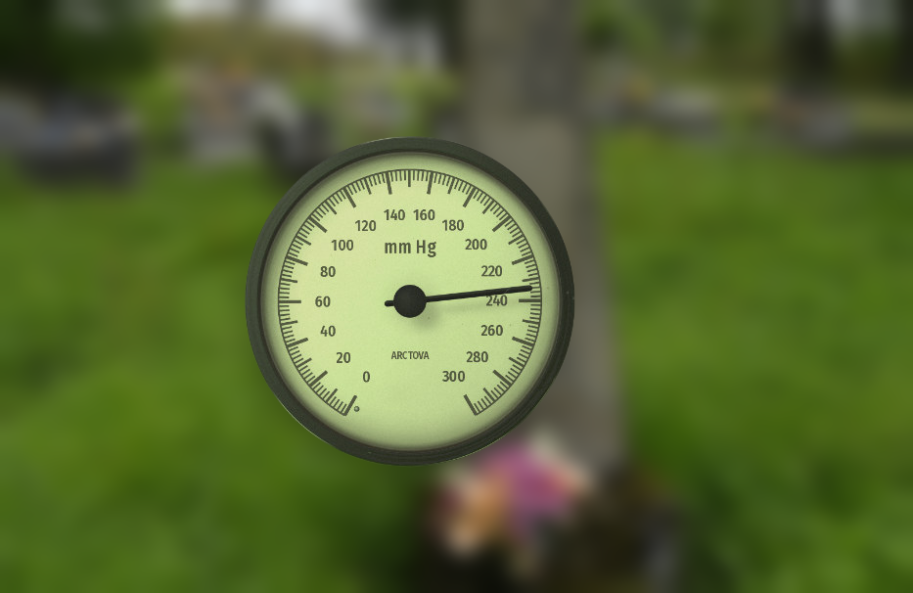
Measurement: 234mmHg
